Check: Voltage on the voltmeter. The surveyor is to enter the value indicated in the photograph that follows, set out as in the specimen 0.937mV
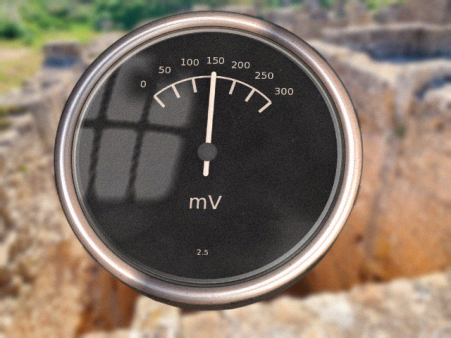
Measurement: 150mV
